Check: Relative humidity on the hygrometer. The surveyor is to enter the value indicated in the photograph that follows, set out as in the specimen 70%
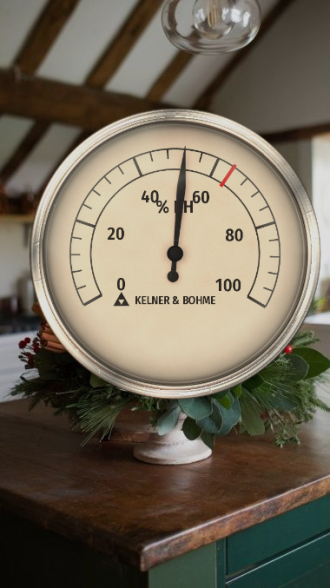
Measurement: 52%
